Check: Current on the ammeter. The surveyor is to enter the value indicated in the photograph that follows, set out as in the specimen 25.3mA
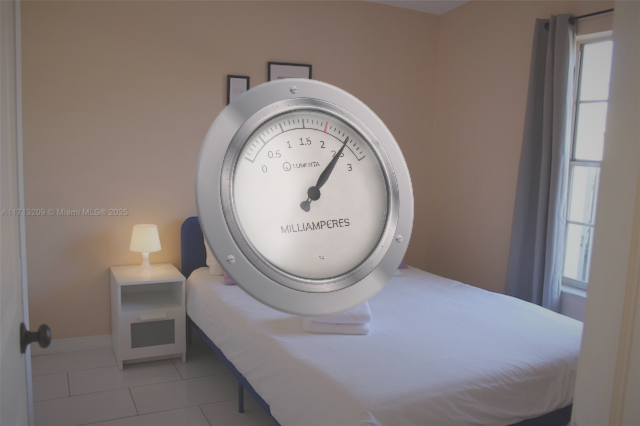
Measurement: 2.5mA
